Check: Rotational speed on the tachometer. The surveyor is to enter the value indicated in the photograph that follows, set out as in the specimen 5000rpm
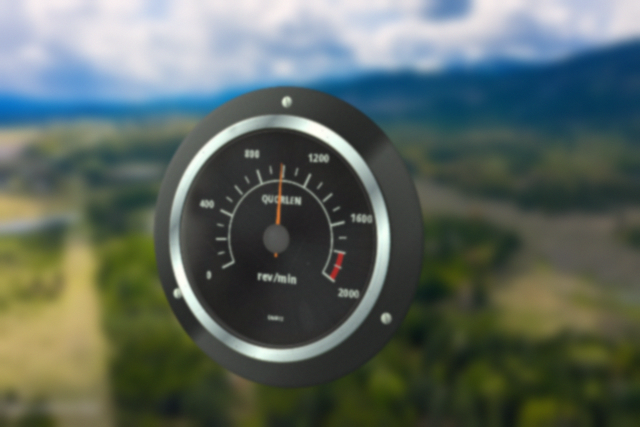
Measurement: 1000rpm
